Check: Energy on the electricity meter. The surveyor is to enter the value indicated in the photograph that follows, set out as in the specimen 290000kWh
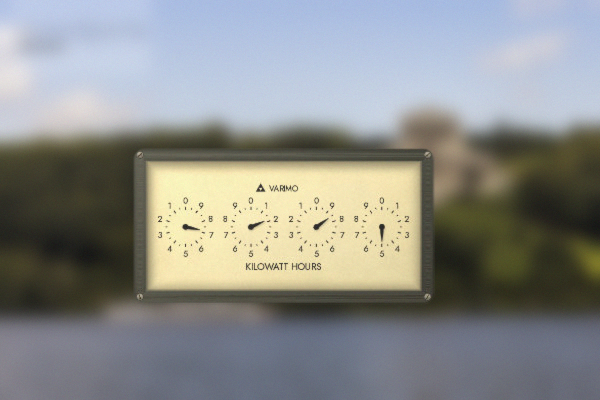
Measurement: 7185kWh
